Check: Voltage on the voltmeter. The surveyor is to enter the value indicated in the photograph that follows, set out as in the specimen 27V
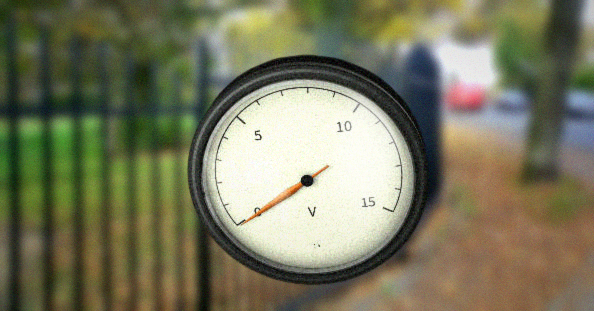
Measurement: 0V
